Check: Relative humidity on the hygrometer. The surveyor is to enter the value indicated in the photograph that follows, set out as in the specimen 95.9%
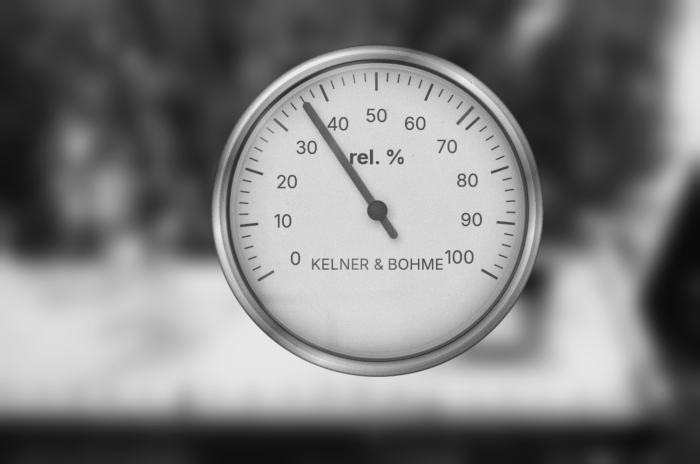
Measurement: 36%
